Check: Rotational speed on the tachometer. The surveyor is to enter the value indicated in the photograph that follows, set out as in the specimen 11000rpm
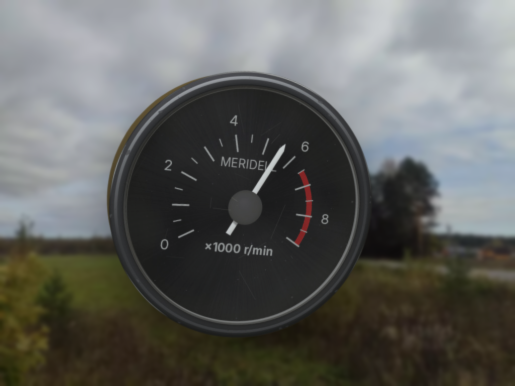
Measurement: 5500rpm
